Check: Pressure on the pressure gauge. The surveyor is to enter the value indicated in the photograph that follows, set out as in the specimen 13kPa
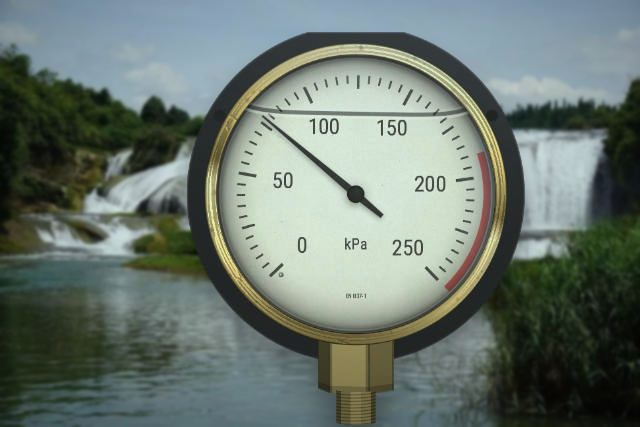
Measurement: 77.5kPa
